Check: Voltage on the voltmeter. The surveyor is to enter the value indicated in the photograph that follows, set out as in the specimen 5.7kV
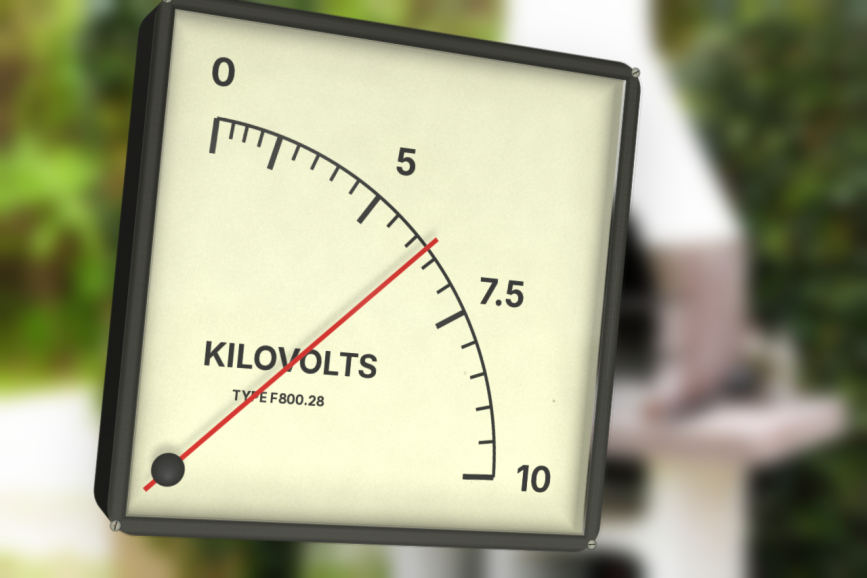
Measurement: 6.25kV
